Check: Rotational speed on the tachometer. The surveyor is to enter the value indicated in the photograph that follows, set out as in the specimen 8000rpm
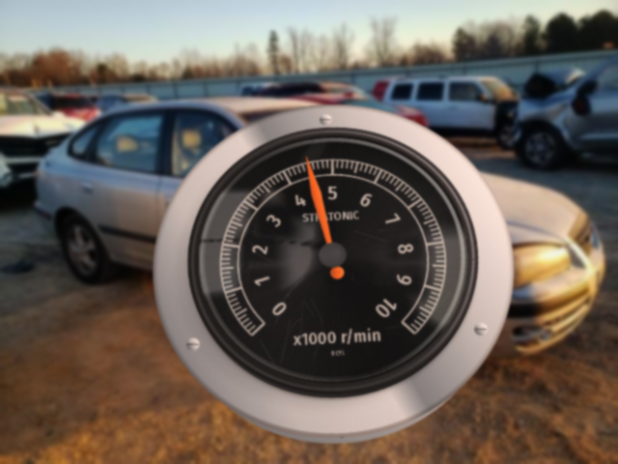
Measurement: 4500rpm
